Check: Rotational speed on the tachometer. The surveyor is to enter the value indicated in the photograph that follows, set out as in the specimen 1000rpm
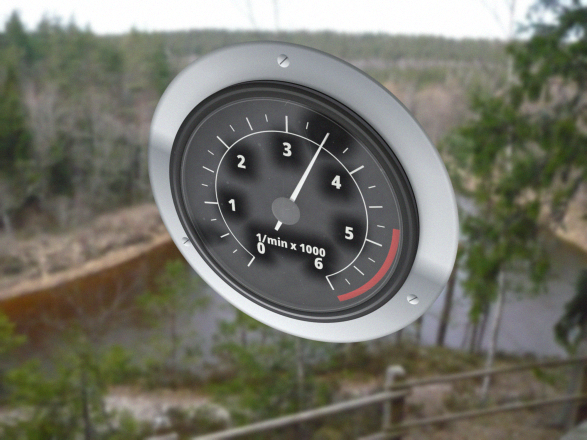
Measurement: 3500rpm
